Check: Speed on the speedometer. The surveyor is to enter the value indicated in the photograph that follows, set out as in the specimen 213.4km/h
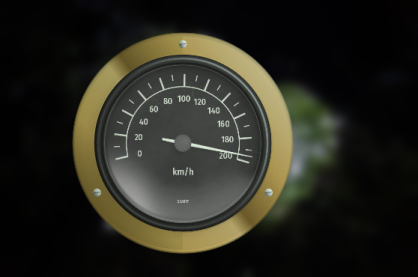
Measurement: 195km/h
